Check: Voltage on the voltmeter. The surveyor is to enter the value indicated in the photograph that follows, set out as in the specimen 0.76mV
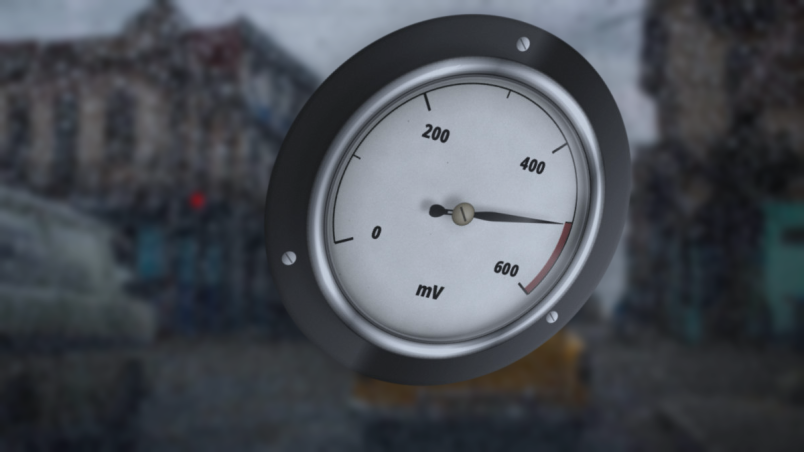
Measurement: 500mV
